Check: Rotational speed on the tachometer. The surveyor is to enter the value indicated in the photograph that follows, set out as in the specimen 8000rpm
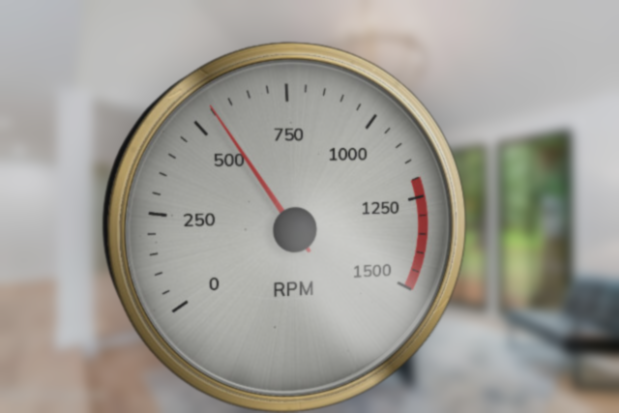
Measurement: 550rpm
